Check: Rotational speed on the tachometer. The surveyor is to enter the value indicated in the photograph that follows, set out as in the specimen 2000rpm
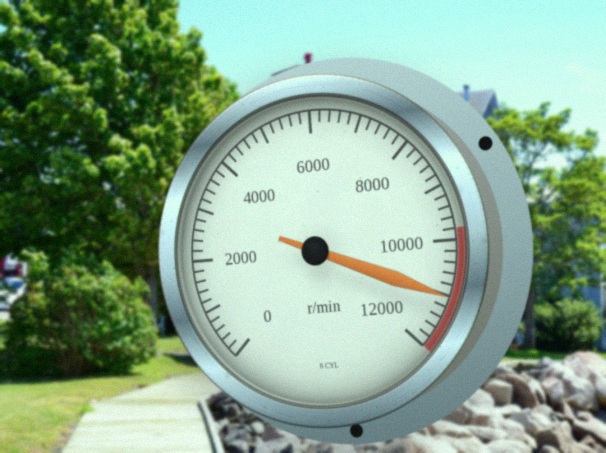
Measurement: 11000rpm
